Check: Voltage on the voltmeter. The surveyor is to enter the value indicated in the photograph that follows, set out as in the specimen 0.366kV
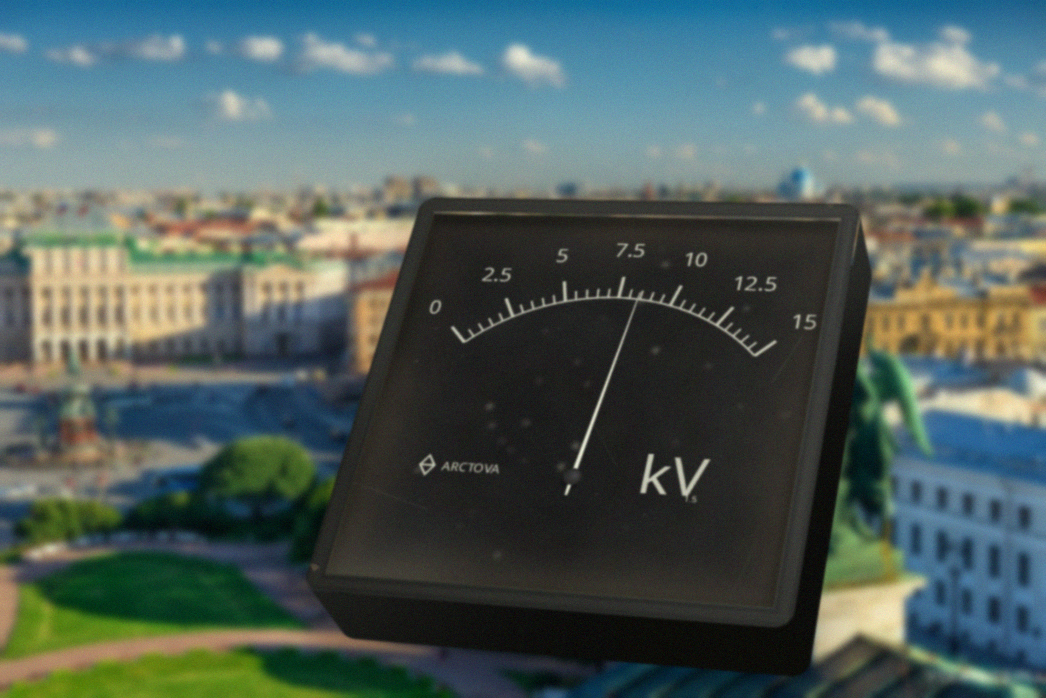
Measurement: 8.5kV
